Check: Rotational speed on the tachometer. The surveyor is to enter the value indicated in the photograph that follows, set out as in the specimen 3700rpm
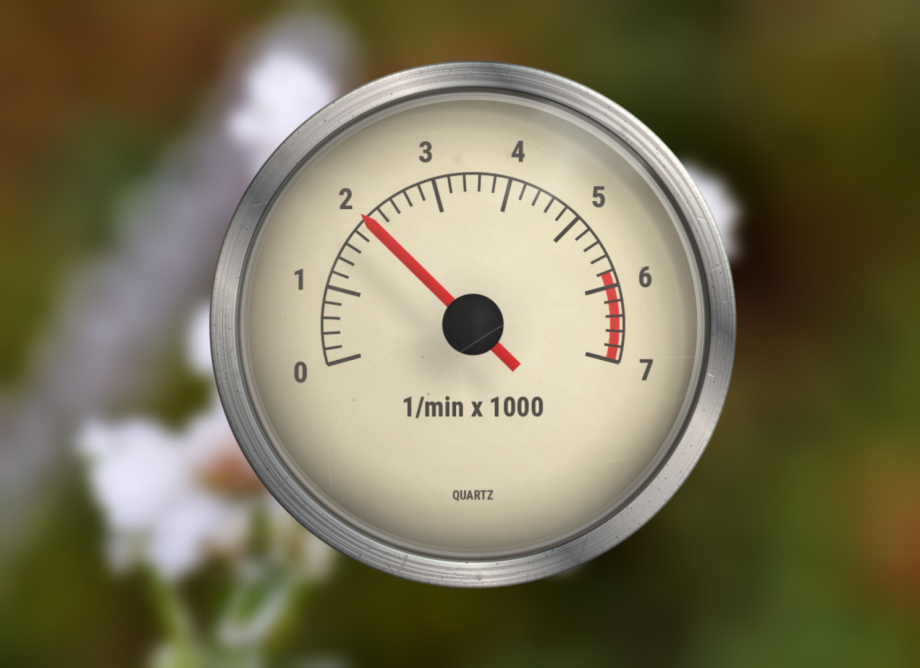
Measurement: 2000rpm
